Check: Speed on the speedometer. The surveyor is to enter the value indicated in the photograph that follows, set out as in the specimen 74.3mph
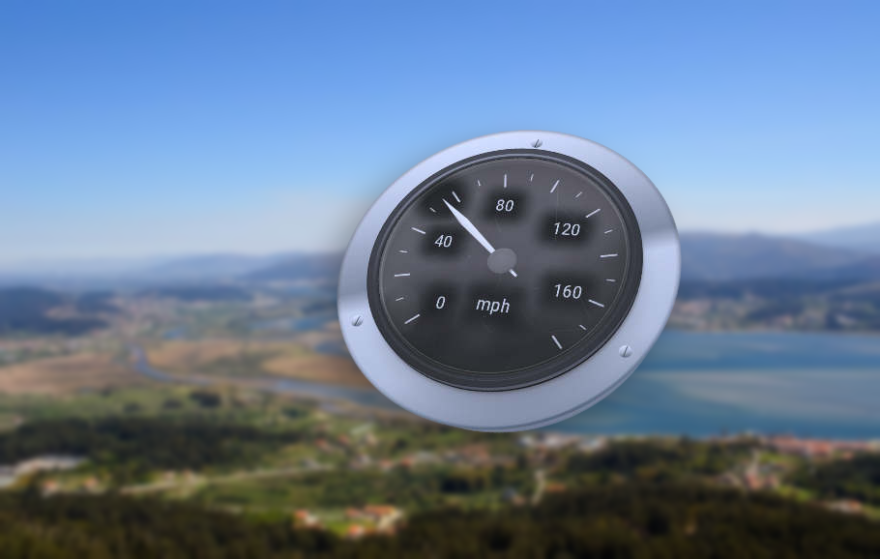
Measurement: 55mph
